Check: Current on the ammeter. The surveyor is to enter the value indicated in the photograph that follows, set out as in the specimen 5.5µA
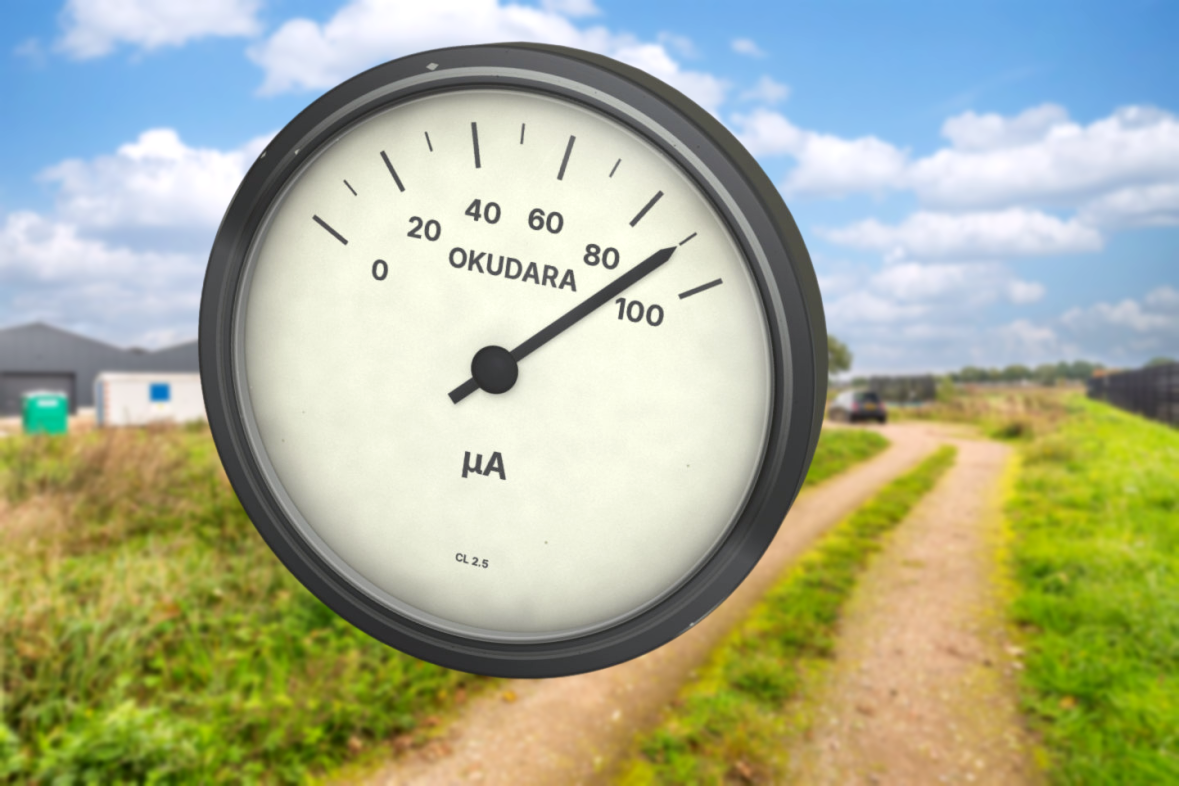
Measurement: 90µA
